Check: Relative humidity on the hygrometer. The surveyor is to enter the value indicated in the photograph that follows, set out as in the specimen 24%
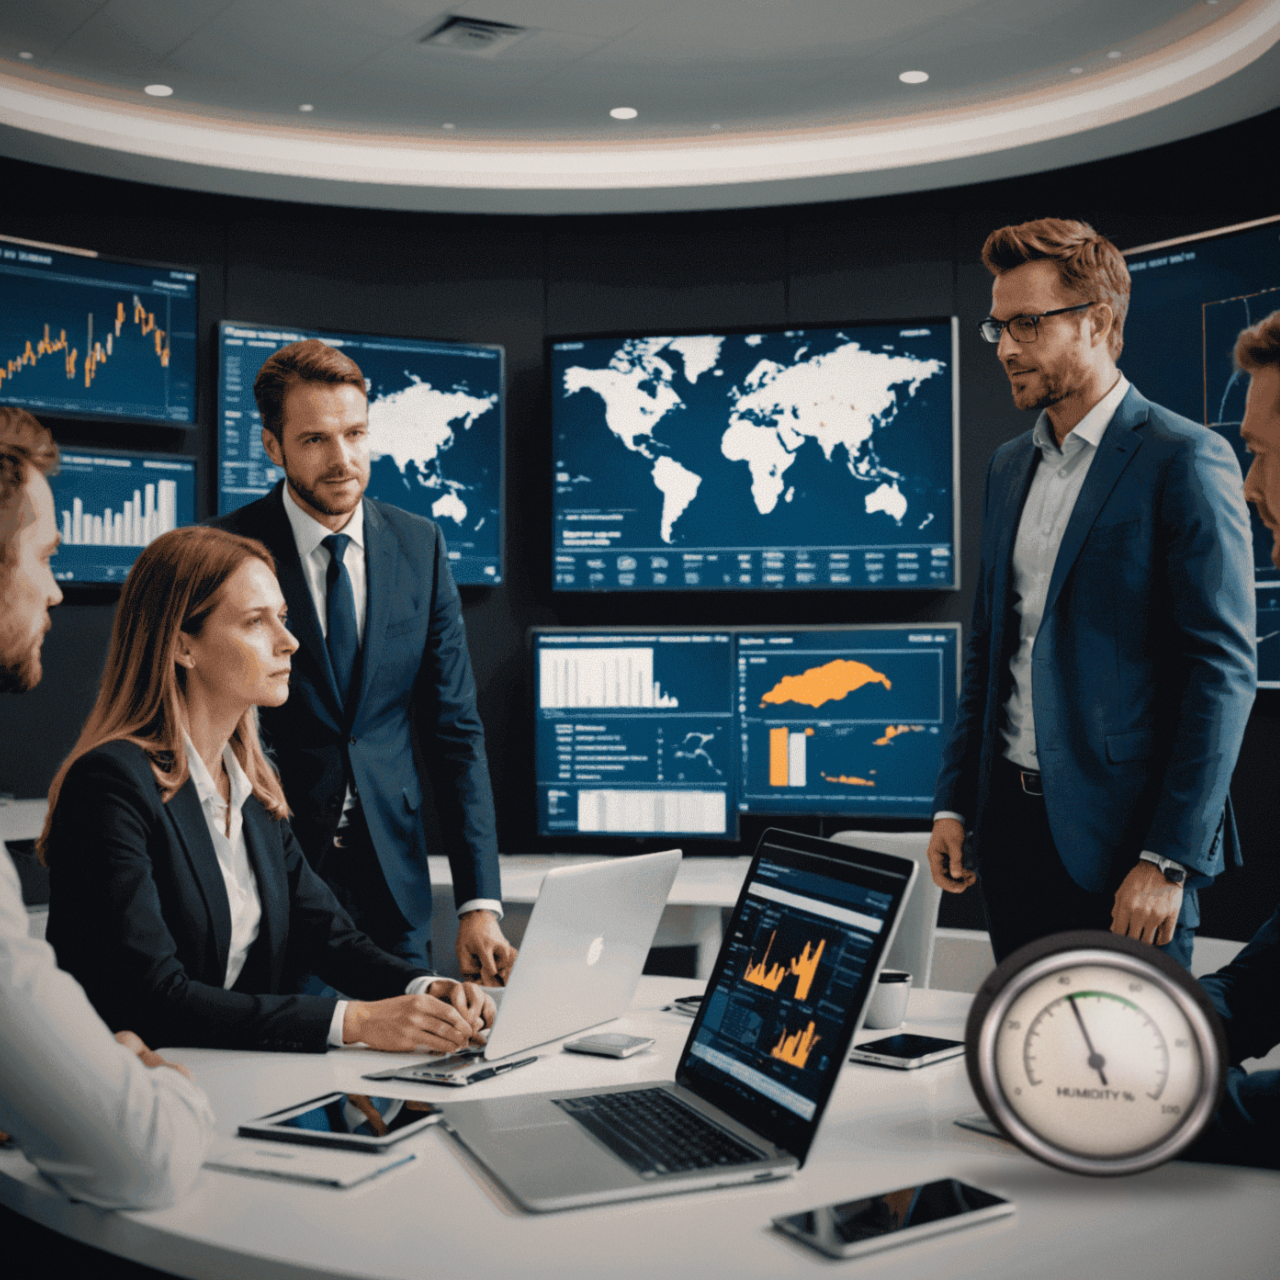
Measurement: 40%
